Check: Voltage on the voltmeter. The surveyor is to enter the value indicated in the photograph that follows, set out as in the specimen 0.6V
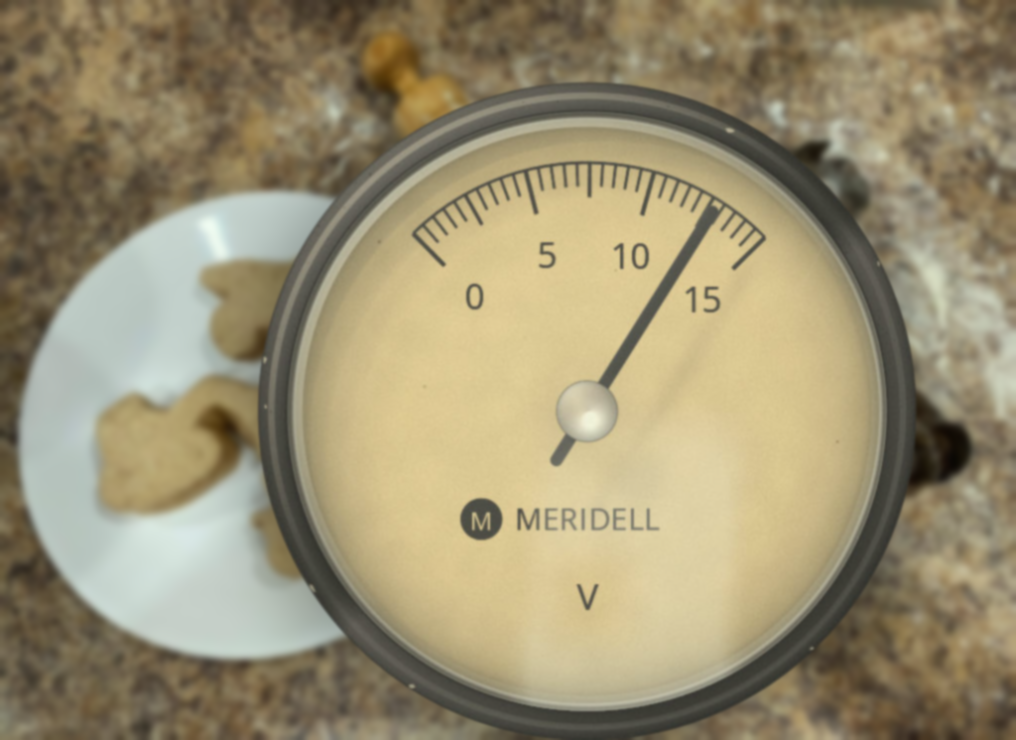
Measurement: 12.75V
